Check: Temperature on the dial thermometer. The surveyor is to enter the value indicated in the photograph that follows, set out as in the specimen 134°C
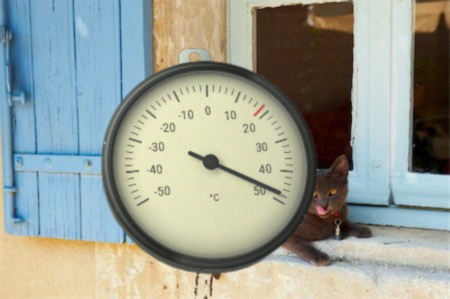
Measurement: 48°C
